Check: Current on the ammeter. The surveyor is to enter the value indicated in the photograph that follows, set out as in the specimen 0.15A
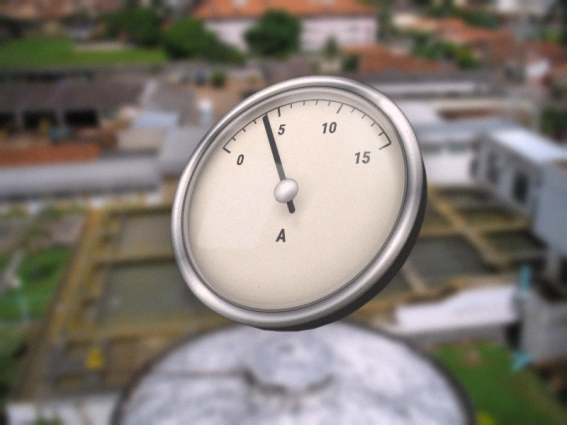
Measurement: 4A
